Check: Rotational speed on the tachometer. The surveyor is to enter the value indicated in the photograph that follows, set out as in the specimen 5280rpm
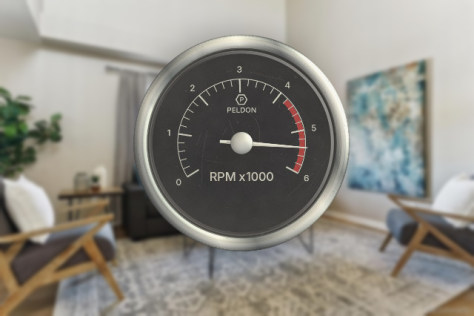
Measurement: 5400rpm
